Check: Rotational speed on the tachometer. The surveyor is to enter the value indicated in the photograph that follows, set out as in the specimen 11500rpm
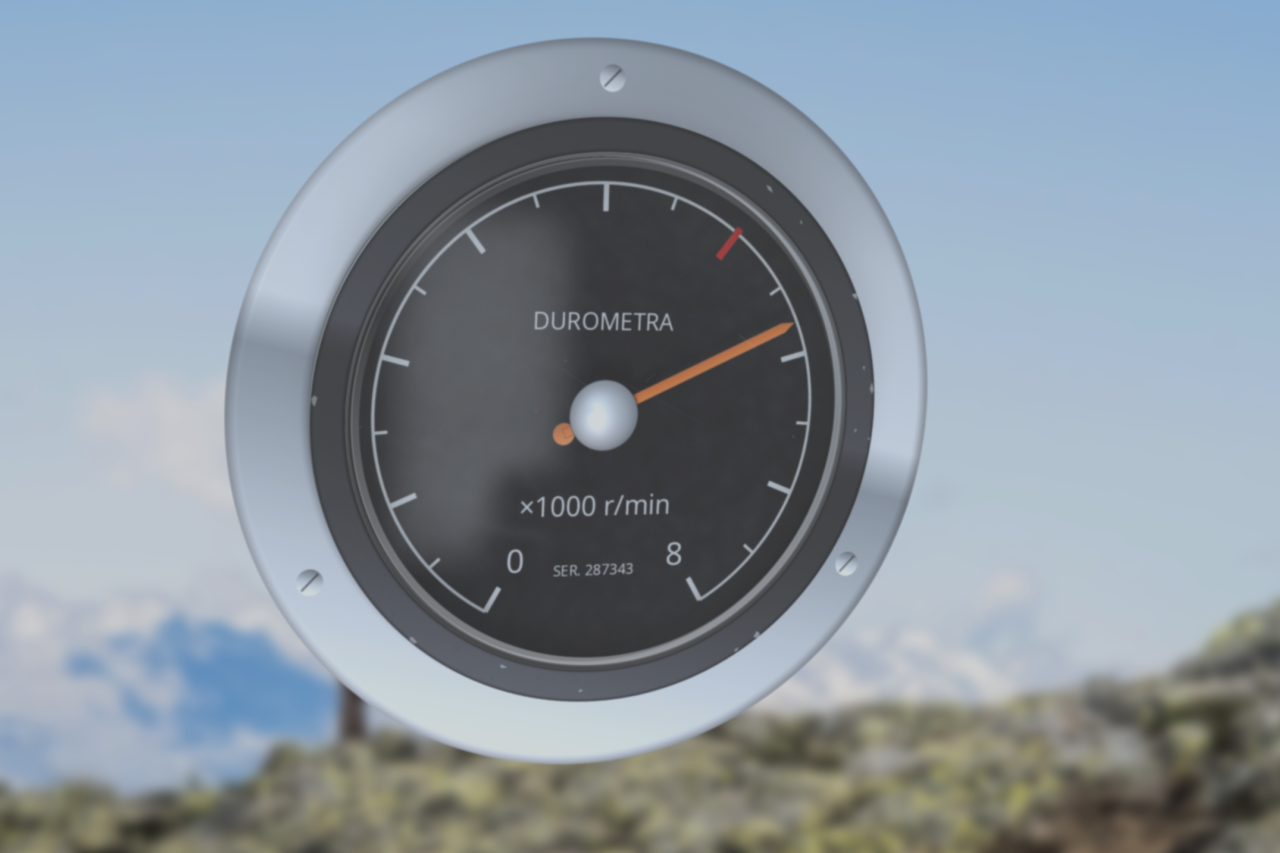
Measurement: 5750rpm
